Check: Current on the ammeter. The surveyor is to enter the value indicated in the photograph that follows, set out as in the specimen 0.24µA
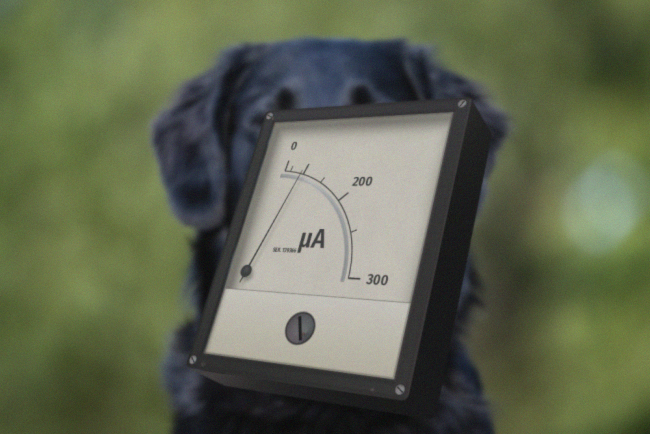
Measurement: 100µA
